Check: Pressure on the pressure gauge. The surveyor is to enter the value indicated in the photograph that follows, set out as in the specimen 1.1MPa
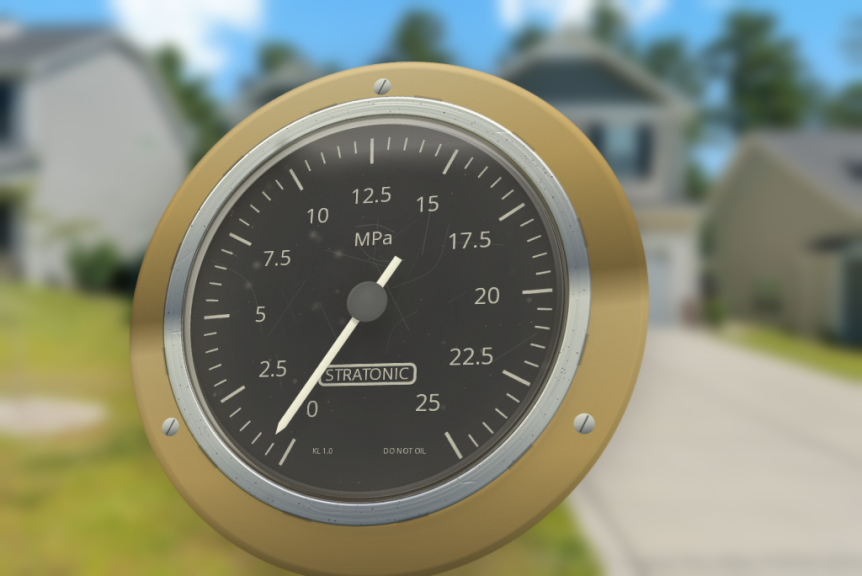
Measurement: 0.5MPa
